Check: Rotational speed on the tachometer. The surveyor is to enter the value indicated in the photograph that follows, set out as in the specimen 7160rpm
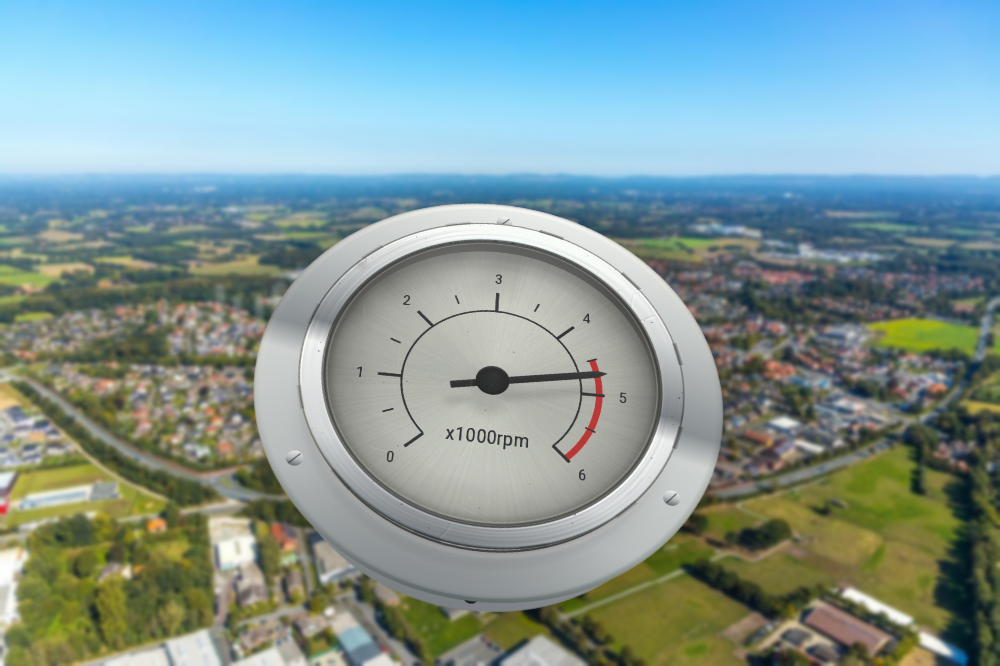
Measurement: 4750rpm
